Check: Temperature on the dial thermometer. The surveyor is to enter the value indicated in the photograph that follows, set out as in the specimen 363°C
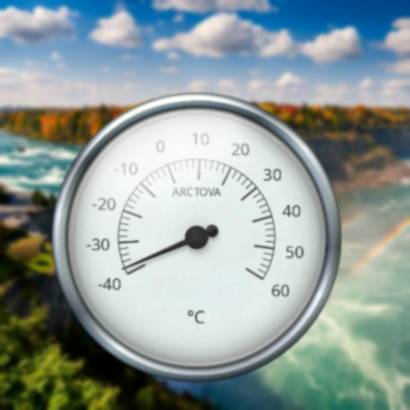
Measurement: -38°C
